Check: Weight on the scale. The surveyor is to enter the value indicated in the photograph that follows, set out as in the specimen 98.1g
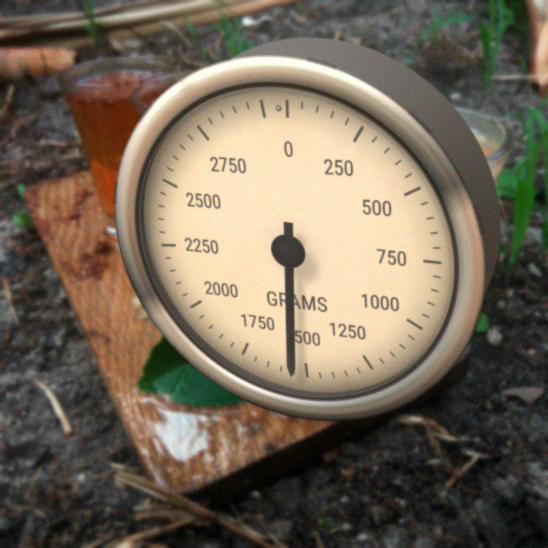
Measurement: 1550g
